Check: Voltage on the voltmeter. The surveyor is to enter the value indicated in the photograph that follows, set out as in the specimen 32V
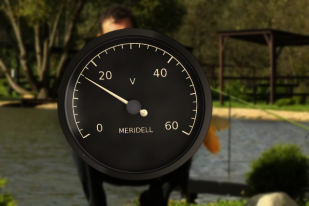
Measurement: 16V
